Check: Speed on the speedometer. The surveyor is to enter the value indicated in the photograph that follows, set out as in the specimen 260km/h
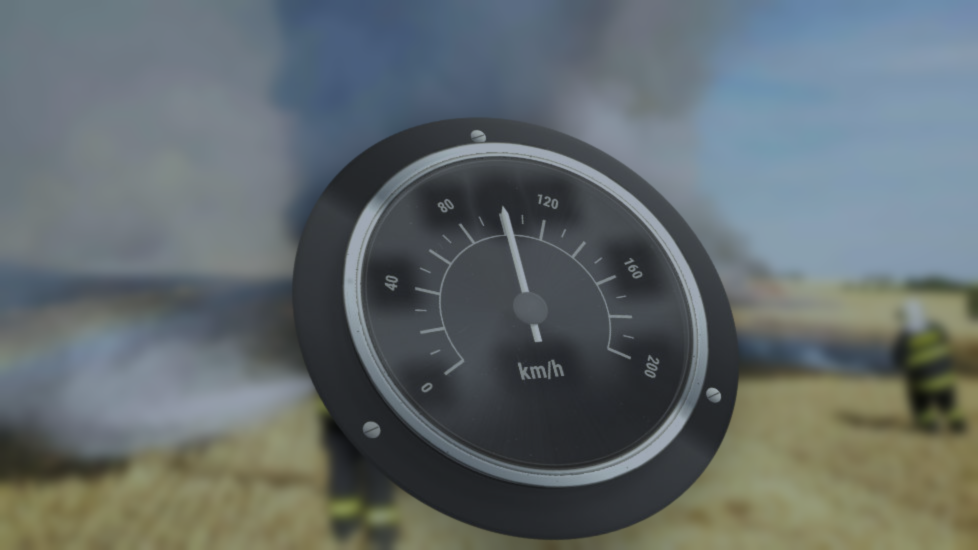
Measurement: 100km/h
